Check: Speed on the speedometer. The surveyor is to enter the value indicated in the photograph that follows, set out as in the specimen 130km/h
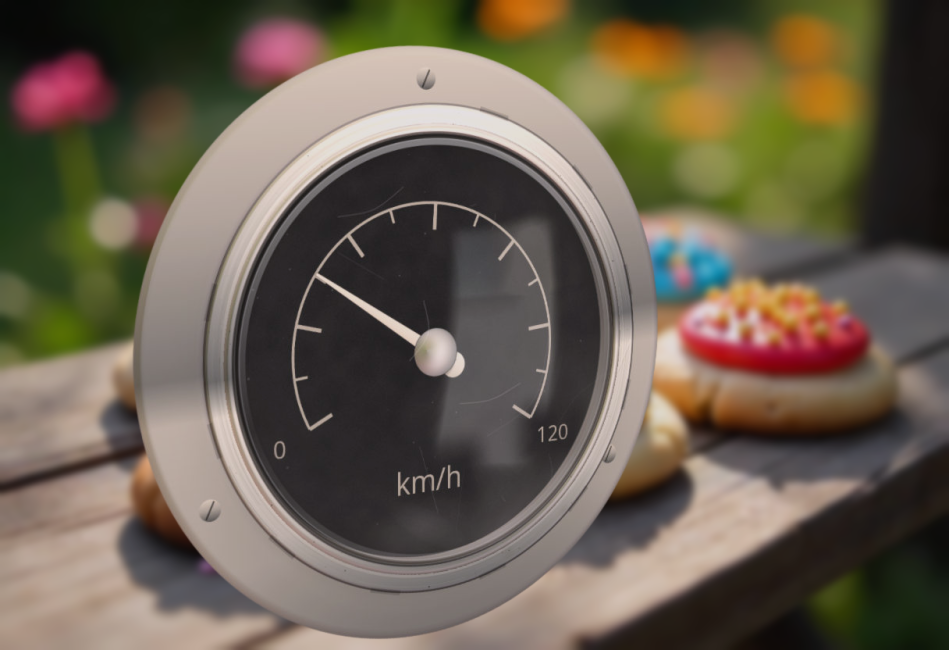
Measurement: 30km/h
